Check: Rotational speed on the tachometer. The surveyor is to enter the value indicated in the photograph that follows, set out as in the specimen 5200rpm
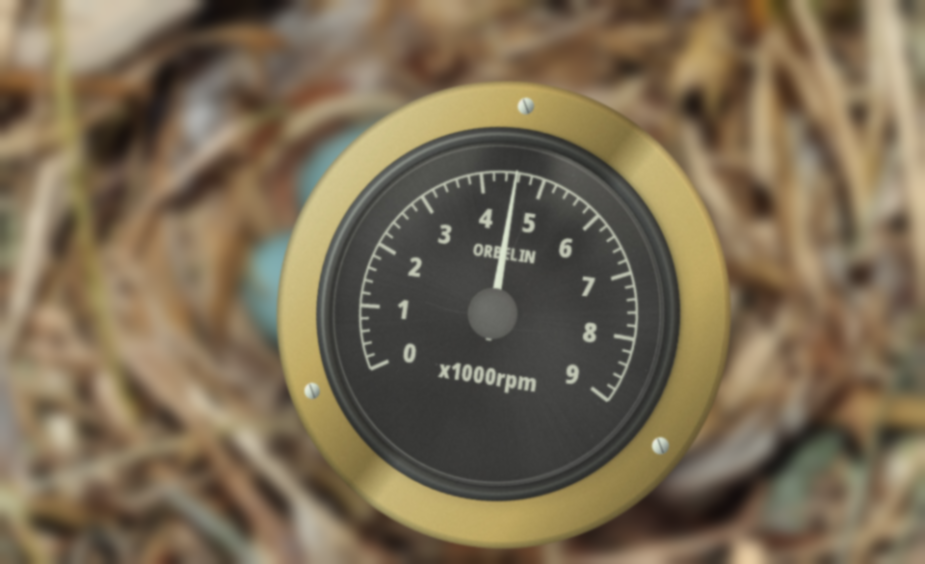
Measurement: 4600rpm
